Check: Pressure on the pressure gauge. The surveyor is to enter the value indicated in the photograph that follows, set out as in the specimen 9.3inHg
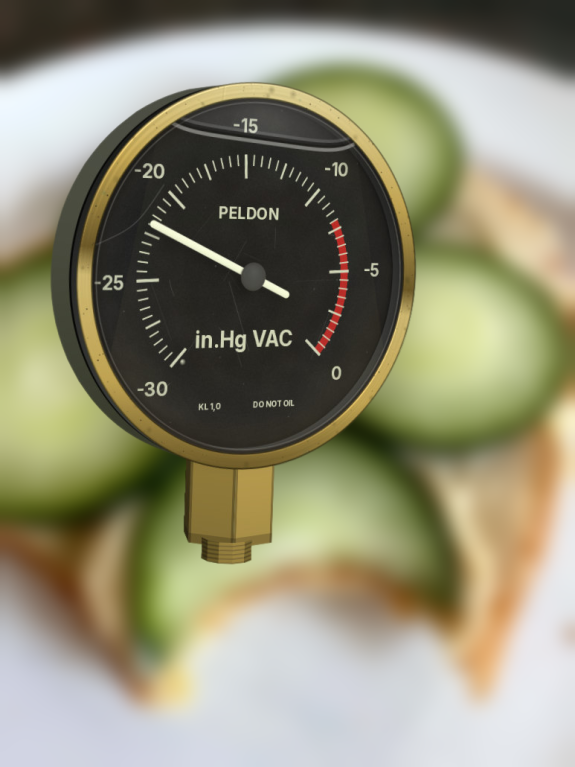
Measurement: -22inHg
